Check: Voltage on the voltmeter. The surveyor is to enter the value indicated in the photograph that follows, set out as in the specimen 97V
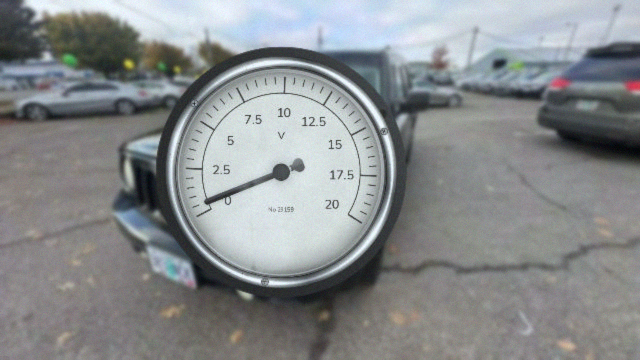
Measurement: 0.5V
